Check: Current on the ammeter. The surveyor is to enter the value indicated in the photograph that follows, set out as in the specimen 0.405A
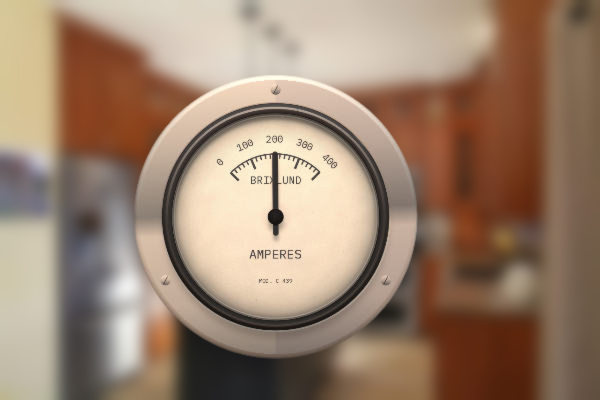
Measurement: 200A
